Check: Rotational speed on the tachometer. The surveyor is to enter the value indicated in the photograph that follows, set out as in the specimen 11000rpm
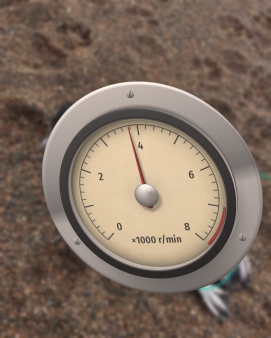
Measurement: 3800rpm
